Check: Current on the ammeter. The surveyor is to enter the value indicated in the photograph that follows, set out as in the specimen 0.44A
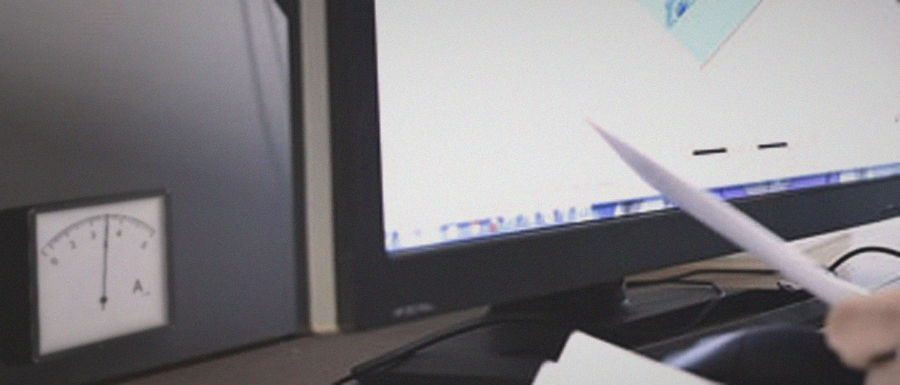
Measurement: 3.5A
